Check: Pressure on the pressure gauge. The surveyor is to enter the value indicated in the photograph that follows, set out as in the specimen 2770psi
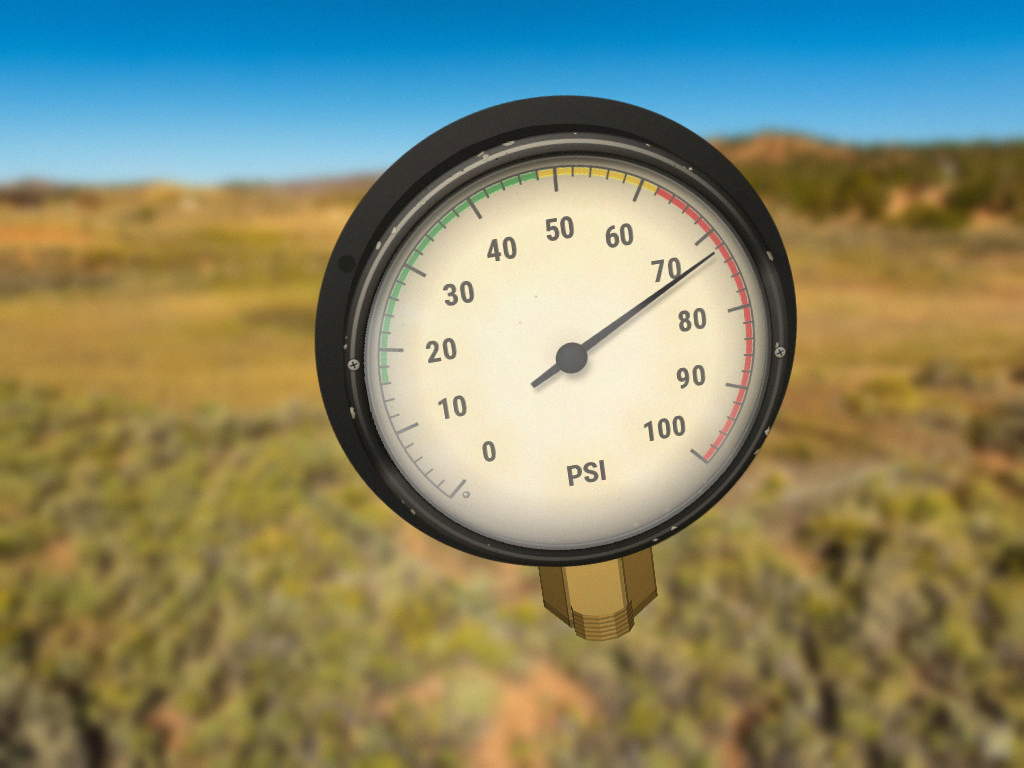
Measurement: 72psi
